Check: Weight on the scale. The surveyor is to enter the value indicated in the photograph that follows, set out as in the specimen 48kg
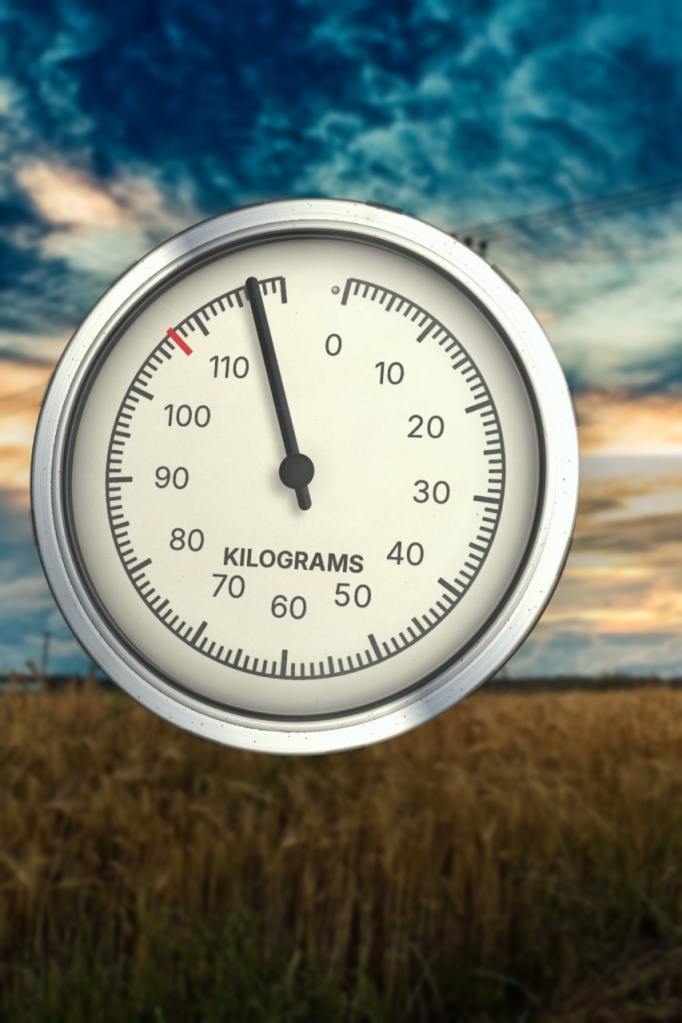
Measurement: 117kg
